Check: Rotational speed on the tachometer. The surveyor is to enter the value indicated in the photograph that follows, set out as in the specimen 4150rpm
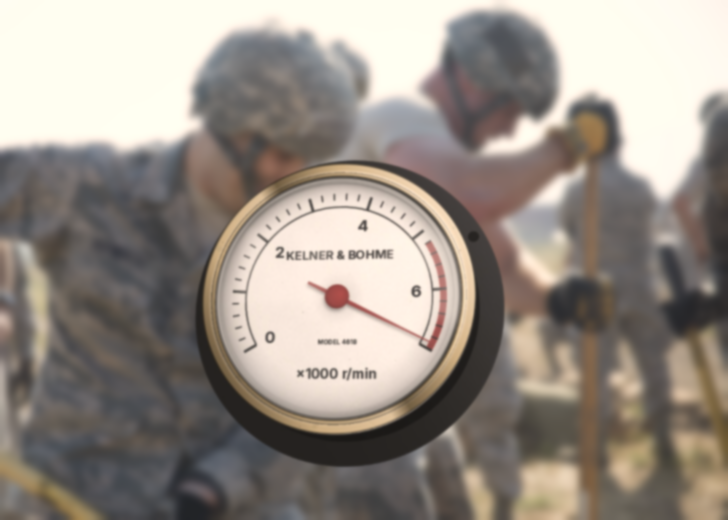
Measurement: 6900rpm
